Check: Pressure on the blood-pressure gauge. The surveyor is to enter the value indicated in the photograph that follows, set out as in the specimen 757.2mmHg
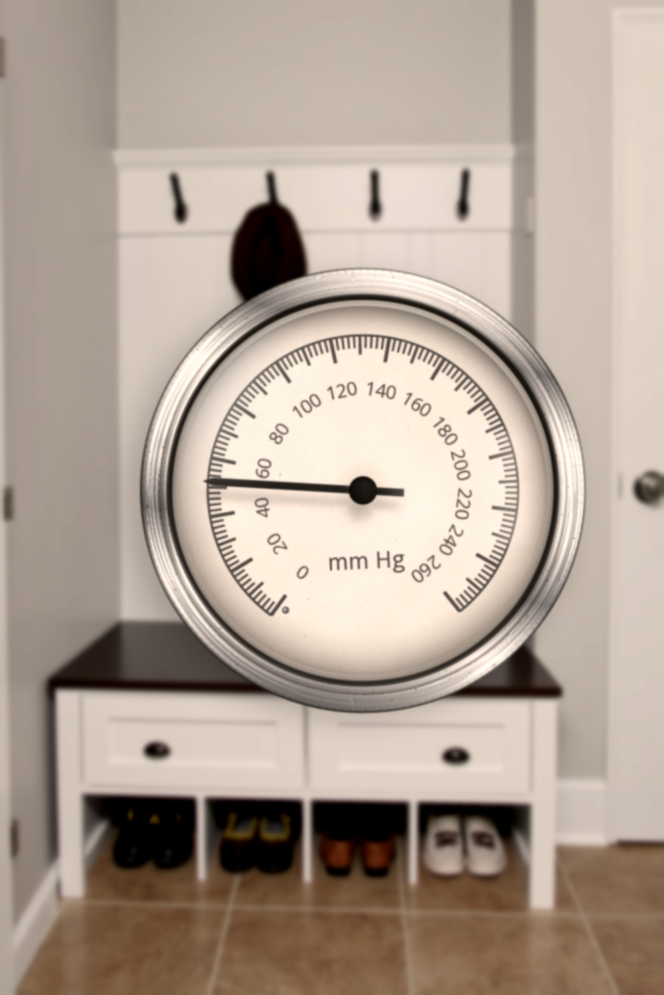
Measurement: 52mmHg
